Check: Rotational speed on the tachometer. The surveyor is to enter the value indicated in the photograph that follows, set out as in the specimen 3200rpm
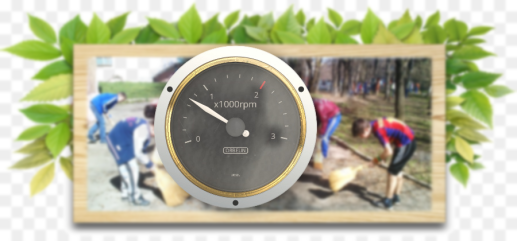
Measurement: 700rpm
